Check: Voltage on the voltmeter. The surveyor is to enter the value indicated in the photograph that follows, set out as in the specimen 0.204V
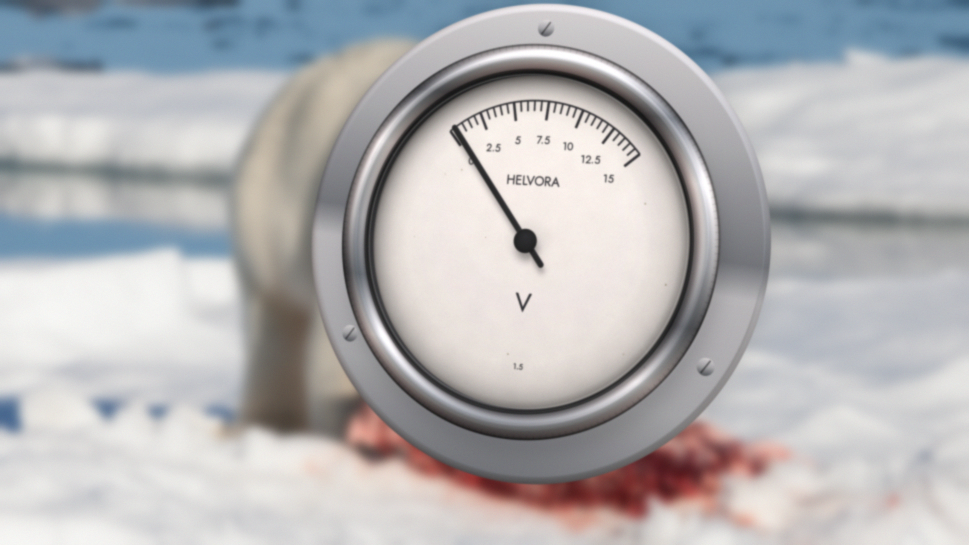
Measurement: 0.5V
